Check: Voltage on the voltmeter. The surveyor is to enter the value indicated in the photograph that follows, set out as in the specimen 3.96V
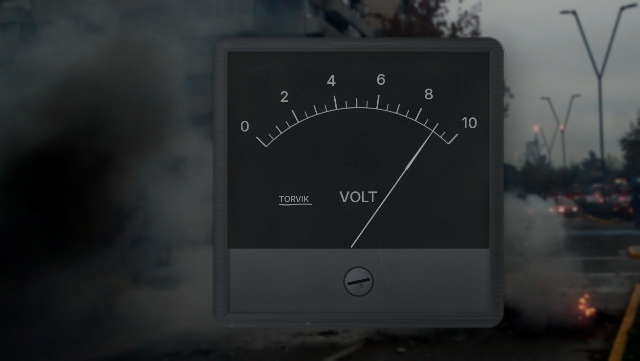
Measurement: 9V
